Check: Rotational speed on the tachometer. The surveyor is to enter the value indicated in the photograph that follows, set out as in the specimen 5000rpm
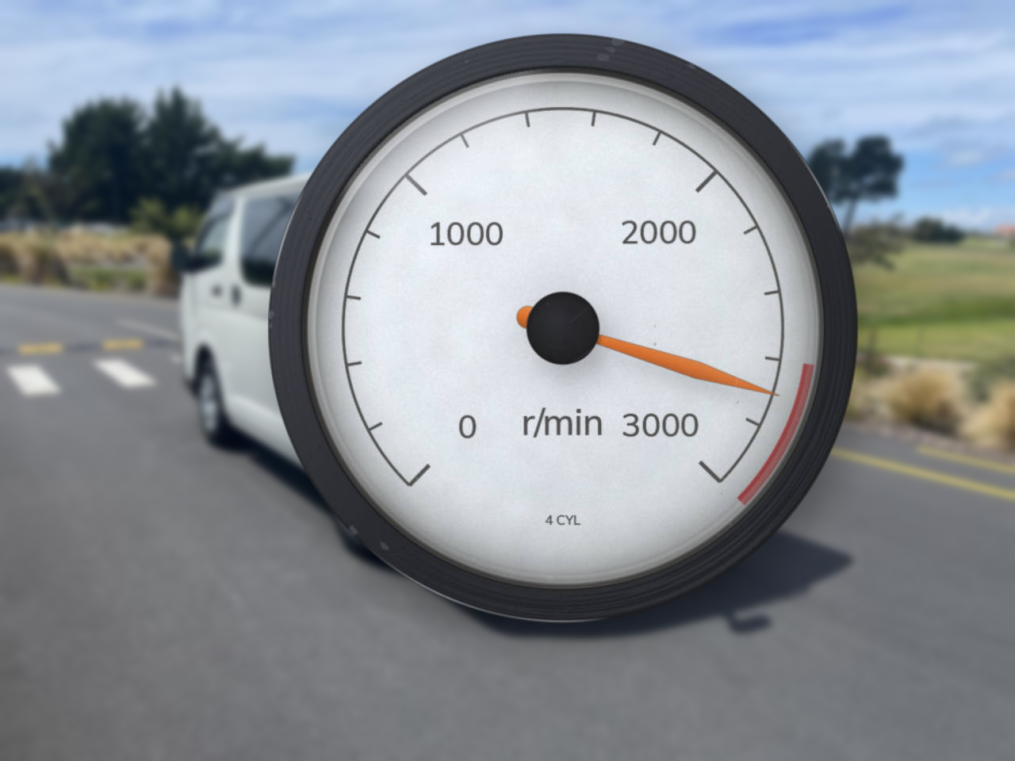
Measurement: 2700rpm
